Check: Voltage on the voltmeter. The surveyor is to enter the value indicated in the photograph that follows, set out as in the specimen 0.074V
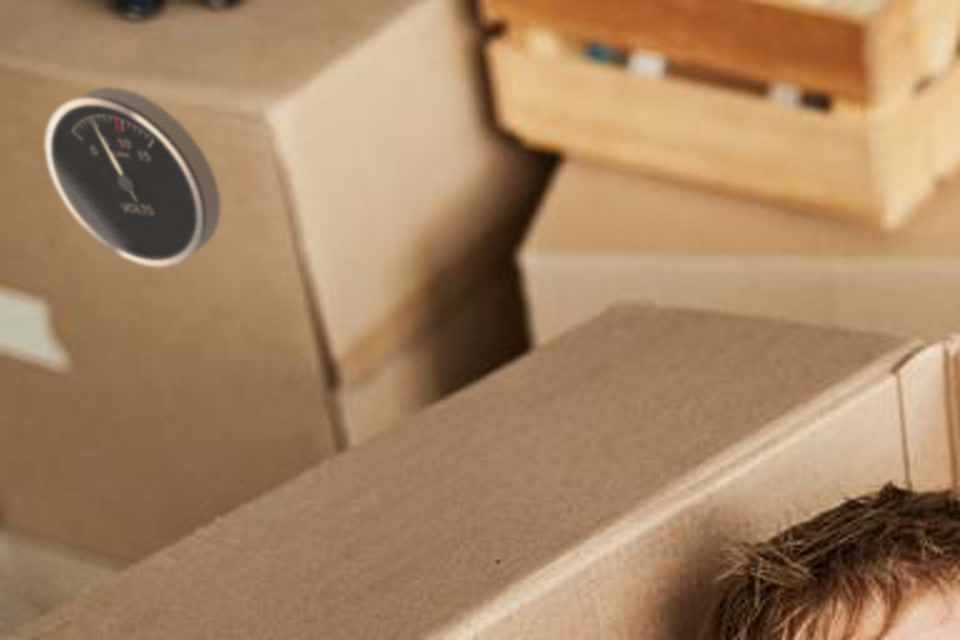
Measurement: 5V
